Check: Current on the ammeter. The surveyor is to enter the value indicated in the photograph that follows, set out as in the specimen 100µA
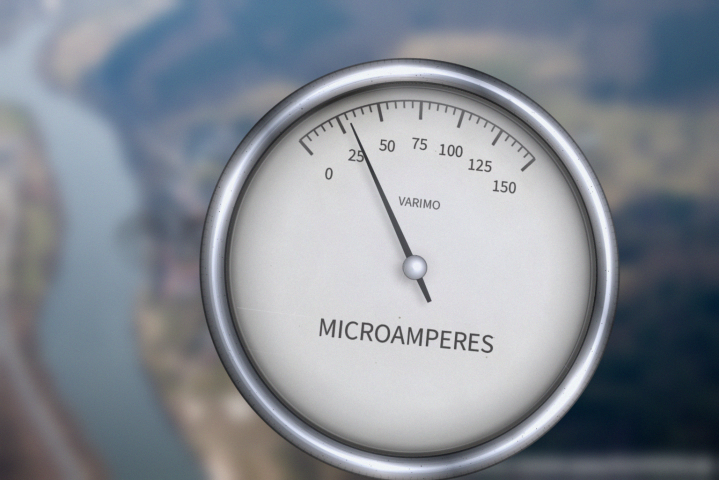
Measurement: 30µA
